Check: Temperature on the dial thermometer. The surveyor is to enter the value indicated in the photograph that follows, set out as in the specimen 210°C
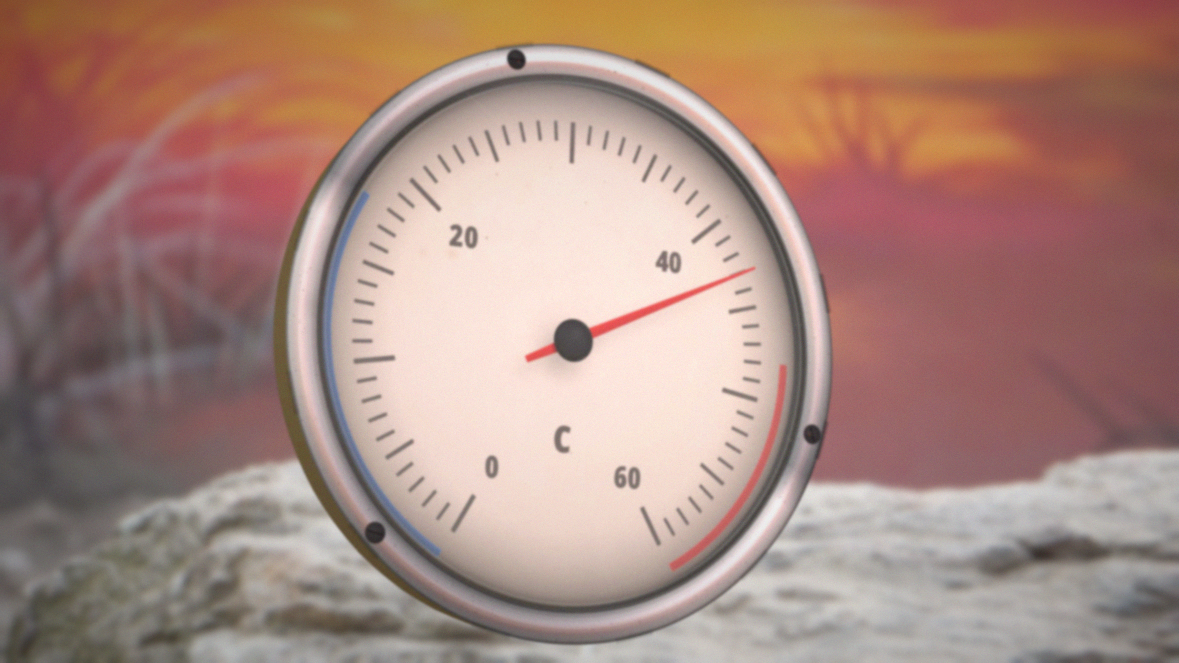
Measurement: 43°C
